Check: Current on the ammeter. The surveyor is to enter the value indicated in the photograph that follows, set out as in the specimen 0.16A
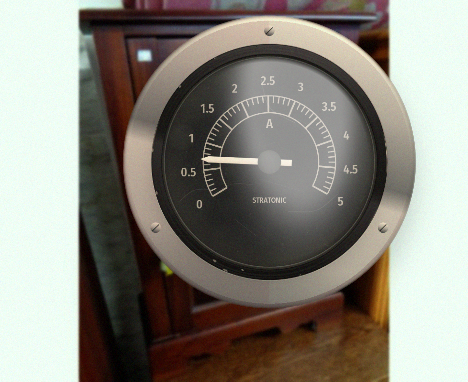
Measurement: 0.7A
